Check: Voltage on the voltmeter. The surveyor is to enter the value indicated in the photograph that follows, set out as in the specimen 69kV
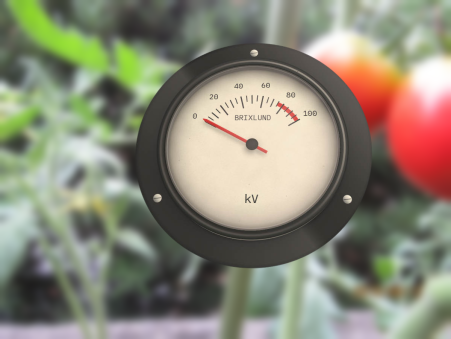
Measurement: 0kV
